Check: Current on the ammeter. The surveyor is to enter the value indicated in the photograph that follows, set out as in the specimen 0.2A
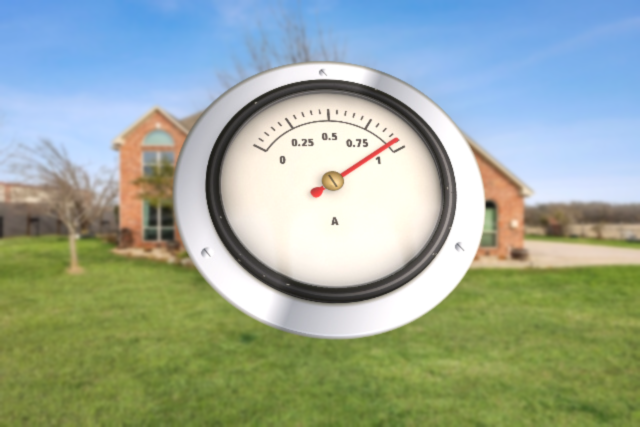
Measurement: 0.95A
